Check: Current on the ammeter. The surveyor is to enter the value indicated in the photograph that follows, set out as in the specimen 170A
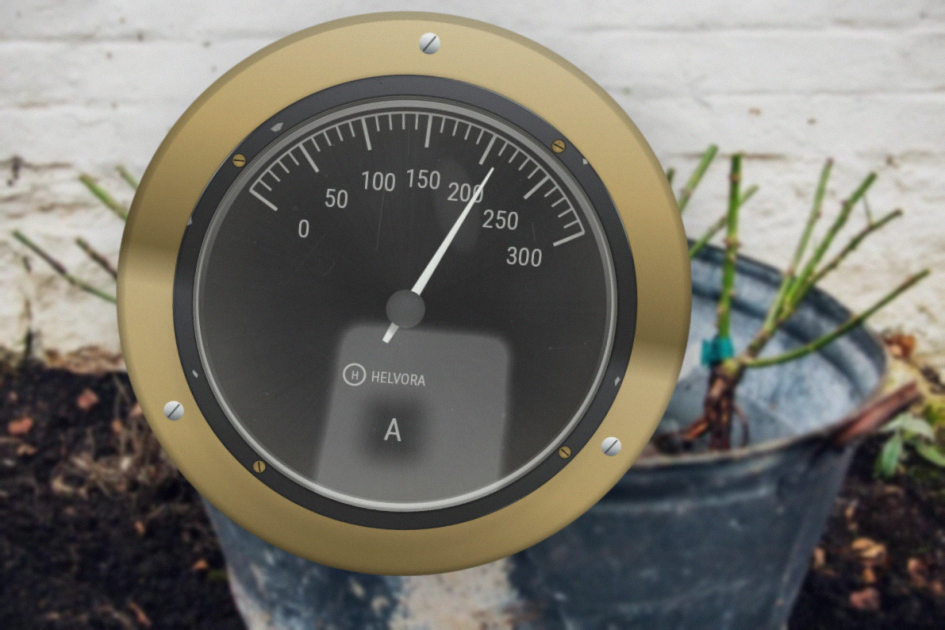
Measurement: 210A
